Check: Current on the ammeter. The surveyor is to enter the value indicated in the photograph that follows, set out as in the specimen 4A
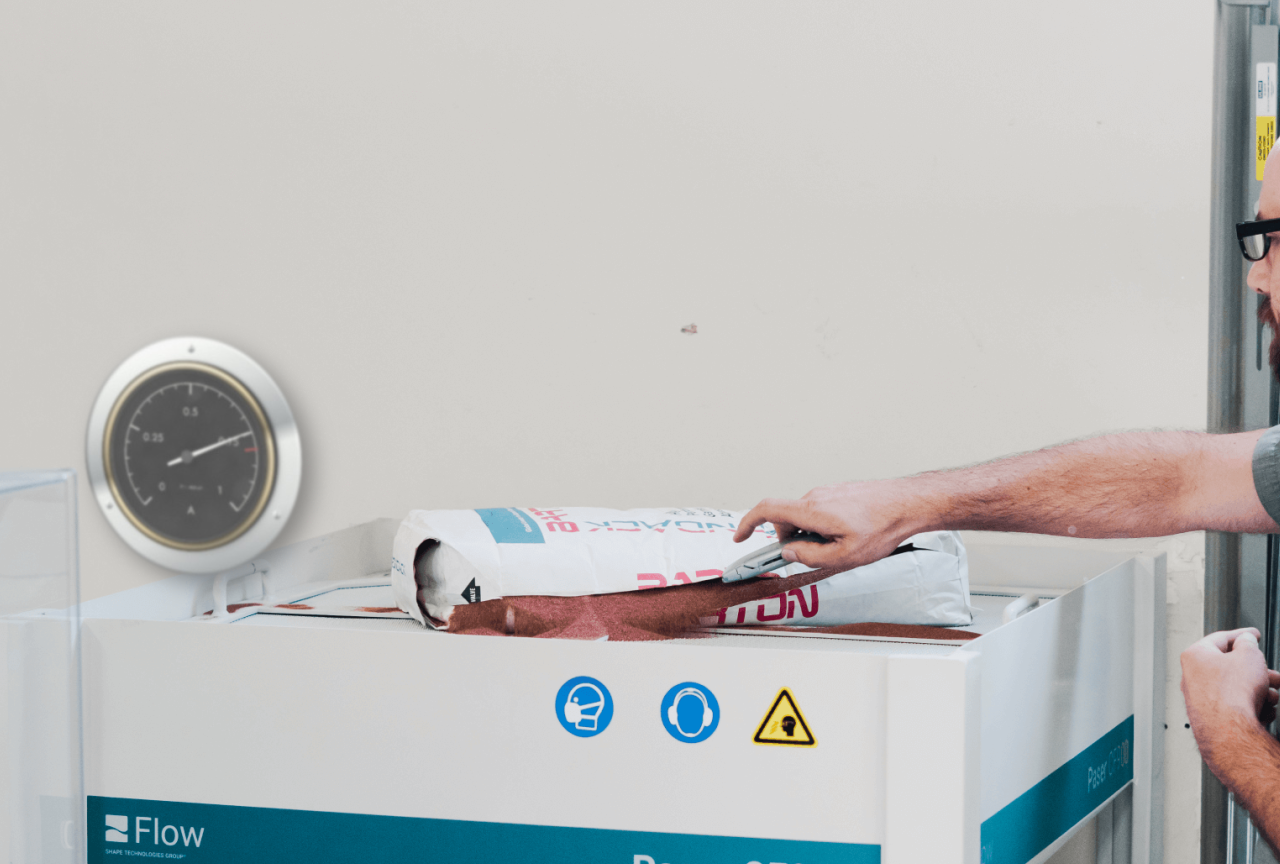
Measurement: 0.75A
